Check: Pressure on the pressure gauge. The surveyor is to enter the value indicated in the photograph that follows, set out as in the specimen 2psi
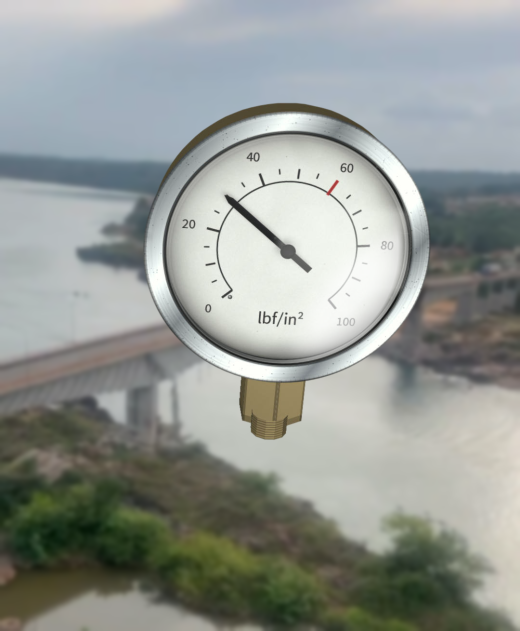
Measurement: 30psi
